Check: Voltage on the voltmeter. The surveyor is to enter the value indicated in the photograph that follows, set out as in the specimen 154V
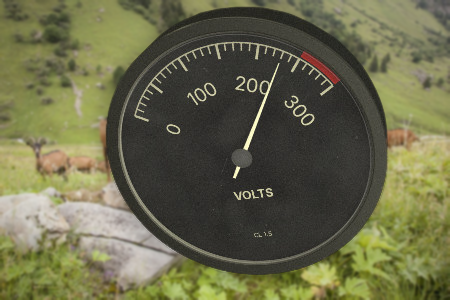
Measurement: 230V
